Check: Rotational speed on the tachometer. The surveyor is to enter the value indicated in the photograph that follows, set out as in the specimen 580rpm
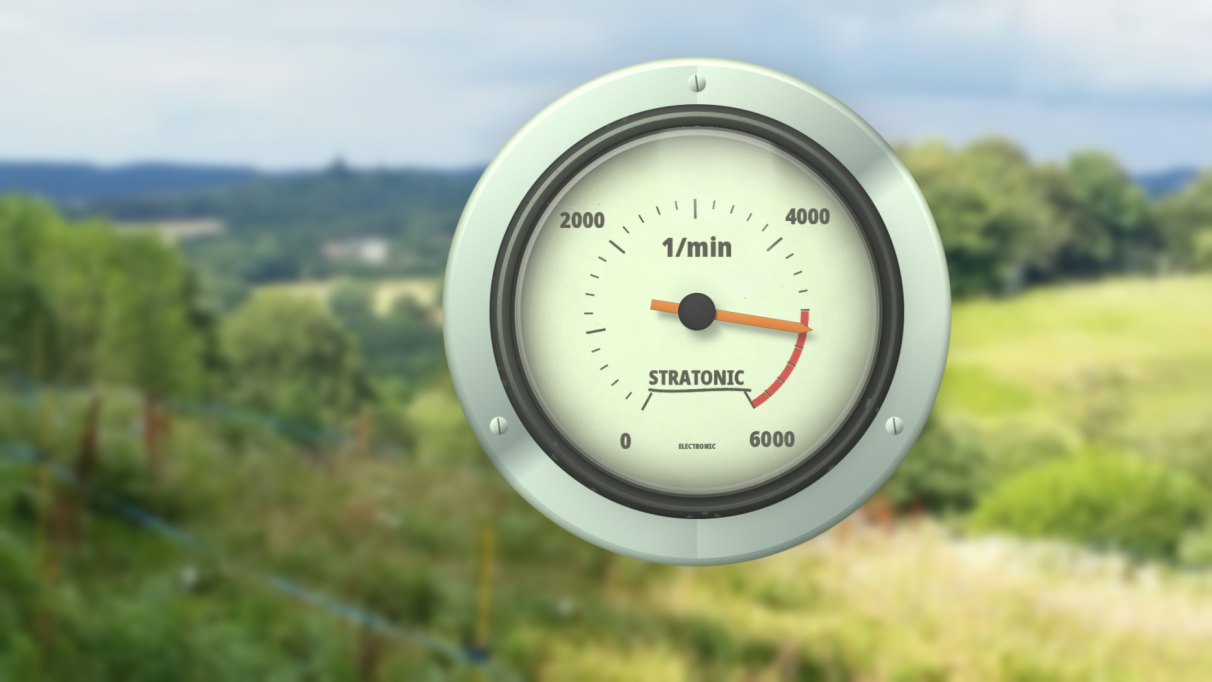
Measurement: 5000rpm
